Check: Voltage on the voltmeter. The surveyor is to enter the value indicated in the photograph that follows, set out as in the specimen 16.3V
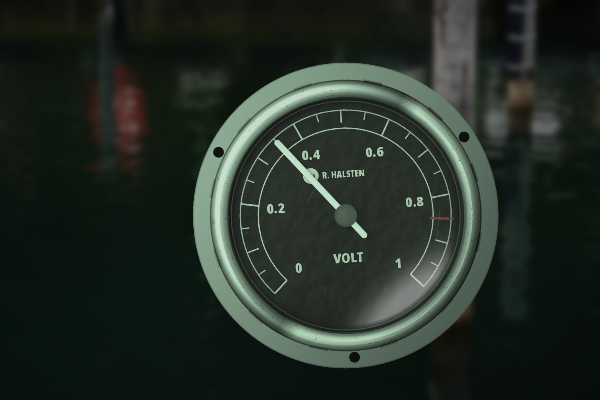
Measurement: 0.35V
